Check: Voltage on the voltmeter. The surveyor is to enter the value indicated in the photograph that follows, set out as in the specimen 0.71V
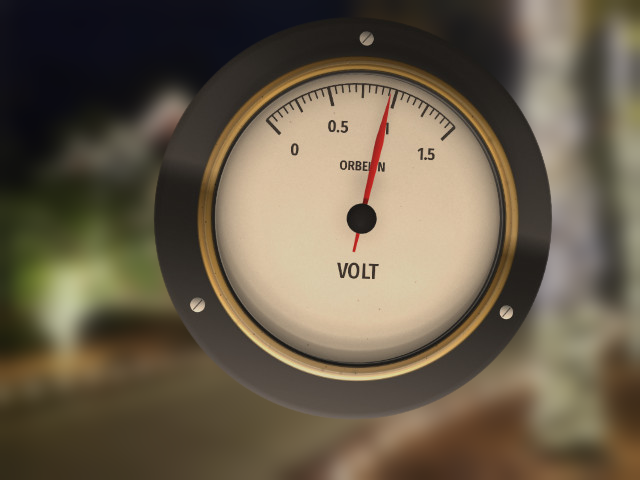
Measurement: 0.95V
